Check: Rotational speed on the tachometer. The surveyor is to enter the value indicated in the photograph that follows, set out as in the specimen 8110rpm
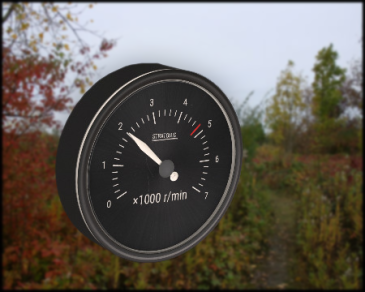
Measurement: 2000rpm
